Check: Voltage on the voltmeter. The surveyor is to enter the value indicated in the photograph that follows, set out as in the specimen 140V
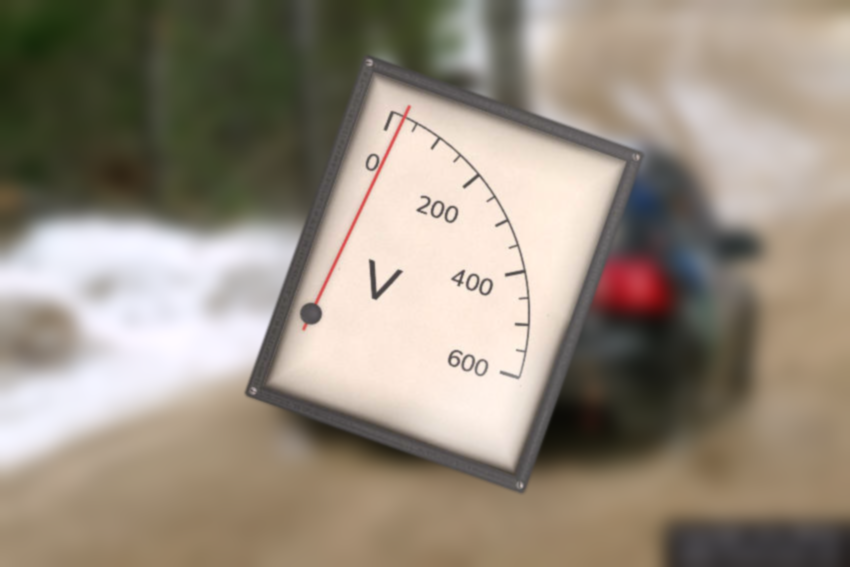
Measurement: 25V
